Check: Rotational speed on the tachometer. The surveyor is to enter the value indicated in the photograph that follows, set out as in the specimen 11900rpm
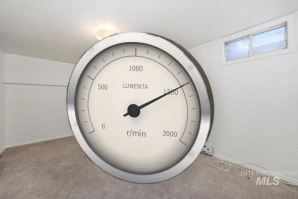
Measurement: 1500rpm
